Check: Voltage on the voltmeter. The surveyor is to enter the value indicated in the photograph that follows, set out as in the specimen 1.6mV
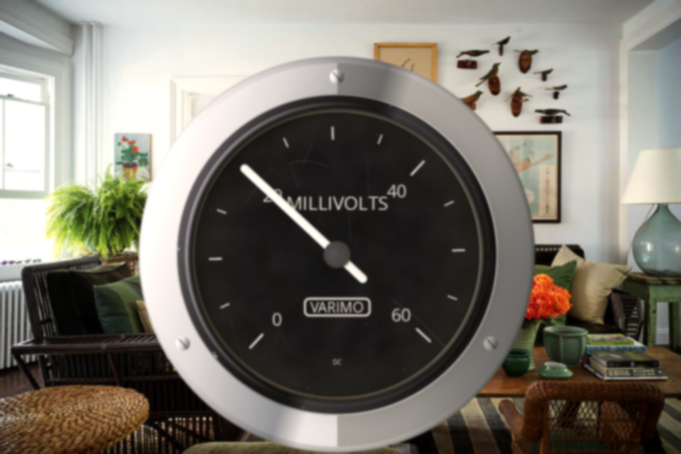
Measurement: 20mV
